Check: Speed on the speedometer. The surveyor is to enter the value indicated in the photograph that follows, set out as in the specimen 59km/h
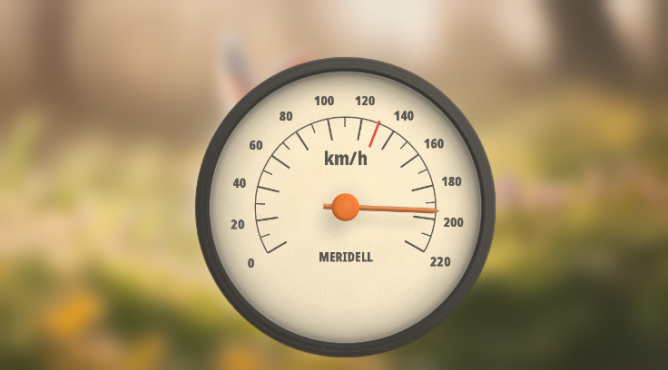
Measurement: 195km/h
